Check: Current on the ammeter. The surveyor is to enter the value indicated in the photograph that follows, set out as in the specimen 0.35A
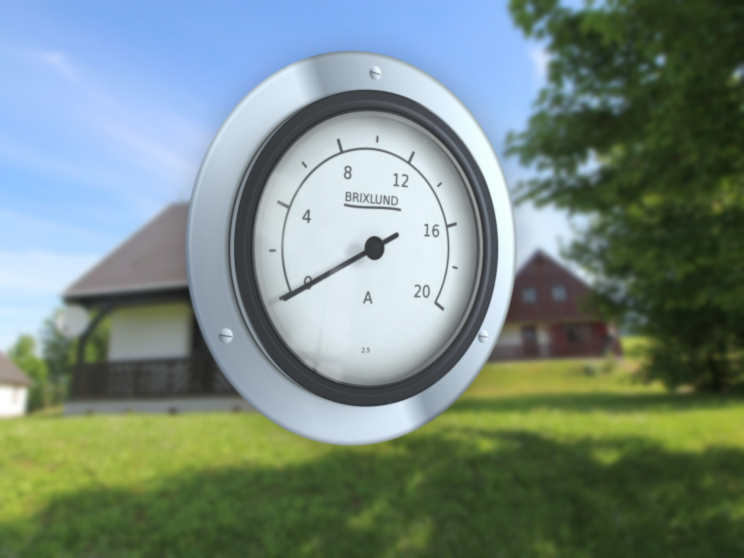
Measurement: 0A
